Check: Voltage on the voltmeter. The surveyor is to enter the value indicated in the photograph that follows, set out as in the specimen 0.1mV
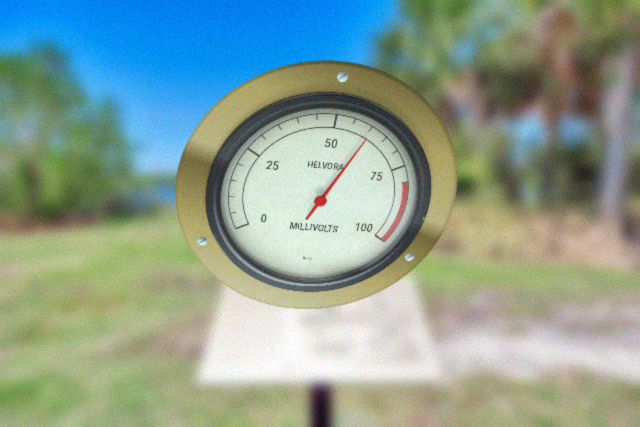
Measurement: 60mV
